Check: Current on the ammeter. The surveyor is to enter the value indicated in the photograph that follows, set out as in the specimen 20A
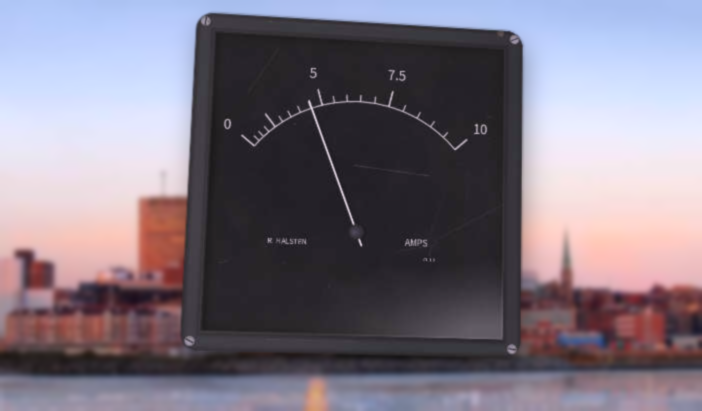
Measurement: 4.5A
